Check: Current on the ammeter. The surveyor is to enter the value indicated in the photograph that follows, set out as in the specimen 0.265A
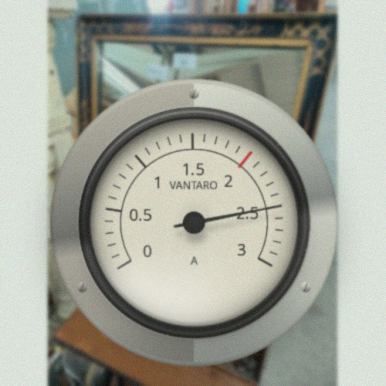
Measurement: 2.5A
